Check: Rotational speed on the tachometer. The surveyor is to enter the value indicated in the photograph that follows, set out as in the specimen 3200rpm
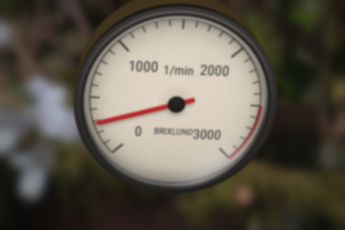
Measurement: 300rpm
